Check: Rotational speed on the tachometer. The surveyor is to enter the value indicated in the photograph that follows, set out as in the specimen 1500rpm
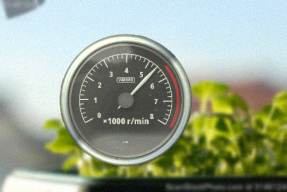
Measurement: 5400rpm
